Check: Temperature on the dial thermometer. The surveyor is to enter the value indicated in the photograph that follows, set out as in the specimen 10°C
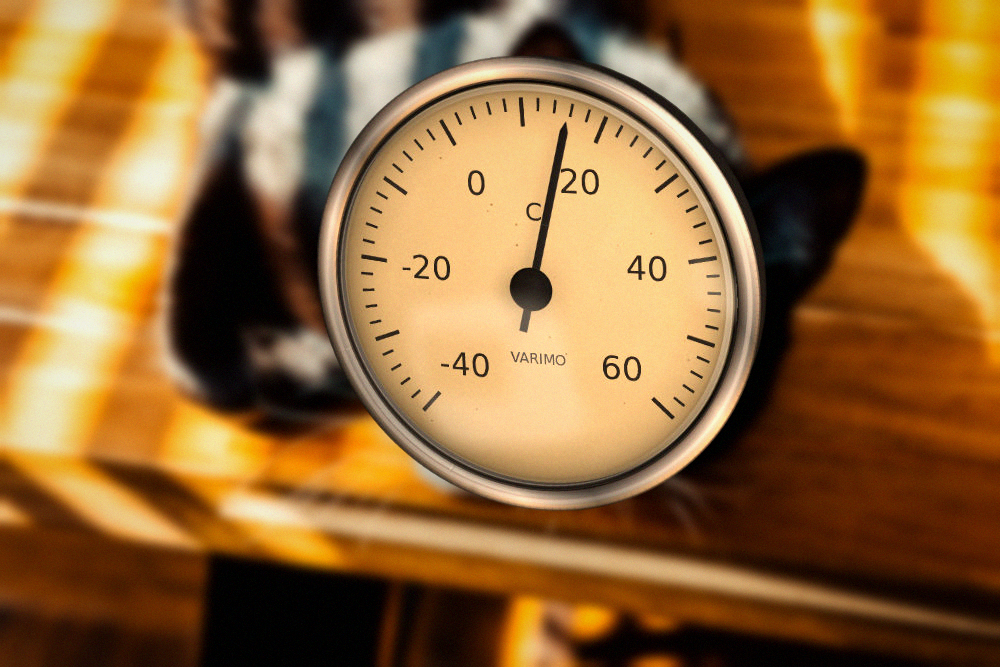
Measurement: 16°C
